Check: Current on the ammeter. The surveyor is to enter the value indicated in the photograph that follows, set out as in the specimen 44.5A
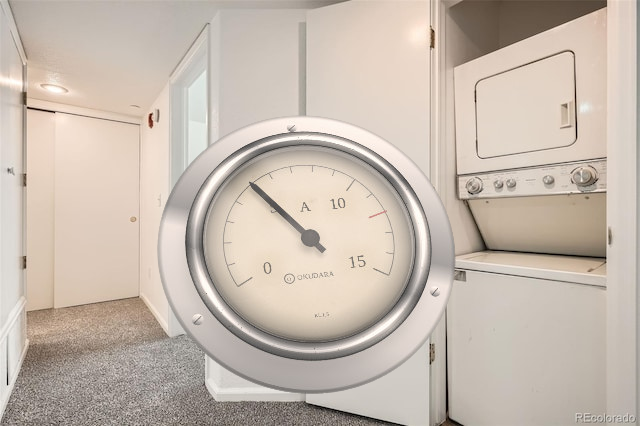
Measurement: 5A
